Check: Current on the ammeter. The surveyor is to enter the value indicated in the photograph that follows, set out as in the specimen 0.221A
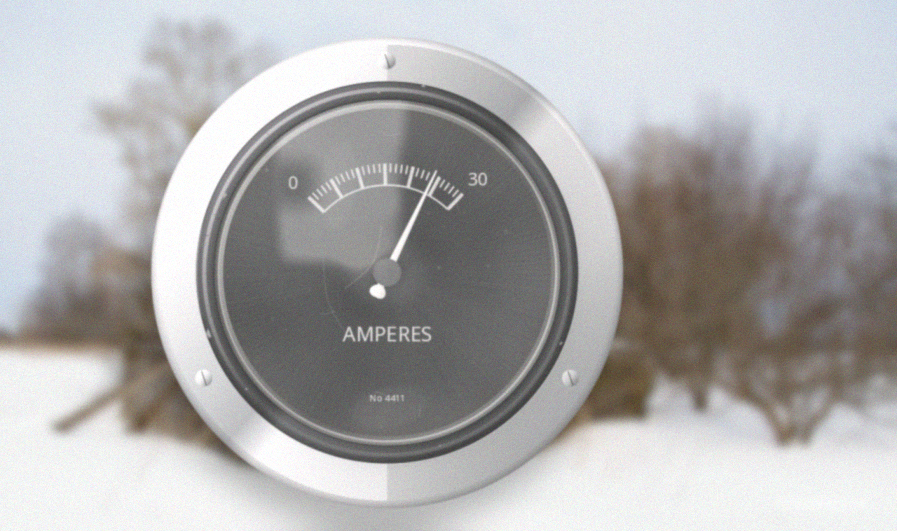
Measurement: 24A
